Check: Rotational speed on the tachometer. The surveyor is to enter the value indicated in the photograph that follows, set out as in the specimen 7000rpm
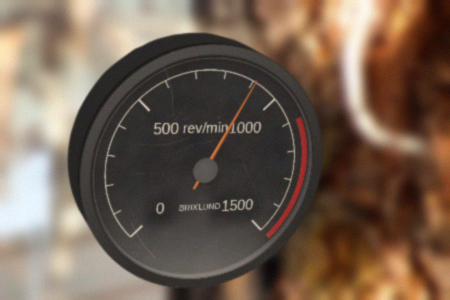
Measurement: 900rpm
